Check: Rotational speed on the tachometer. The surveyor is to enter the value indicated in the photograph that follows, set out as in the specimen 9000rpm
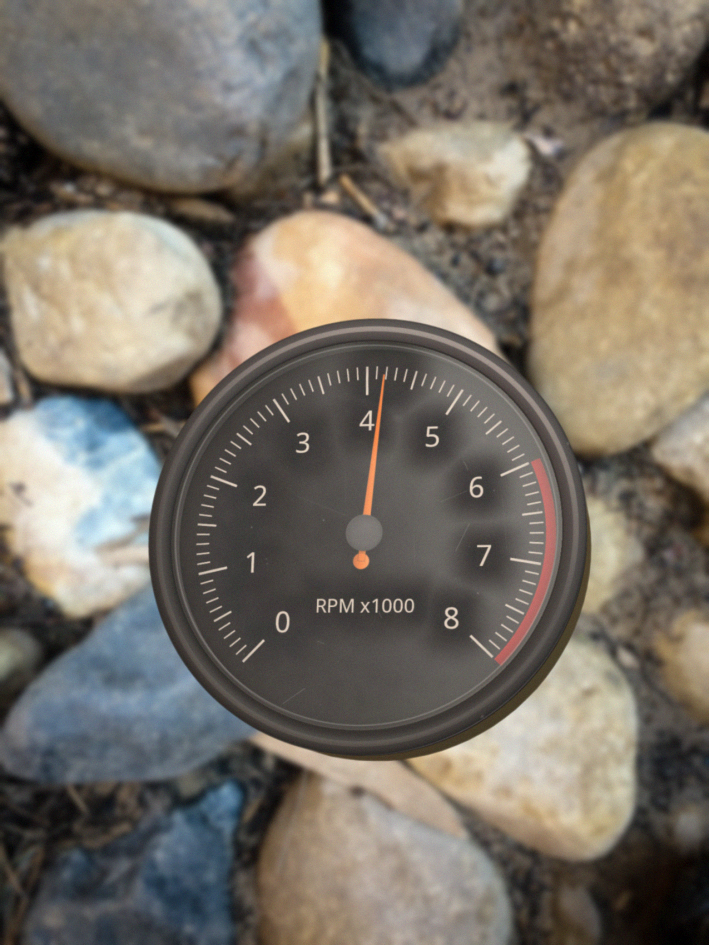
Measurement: 4200rpm
